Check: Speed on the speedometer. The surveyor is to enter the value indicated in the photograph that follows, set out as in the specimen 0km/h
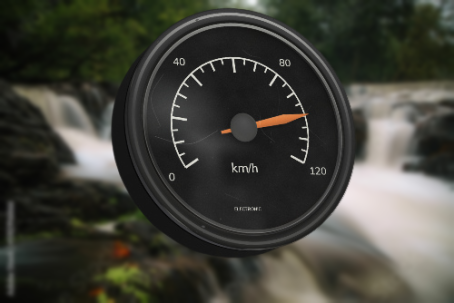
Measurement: 100km/h
